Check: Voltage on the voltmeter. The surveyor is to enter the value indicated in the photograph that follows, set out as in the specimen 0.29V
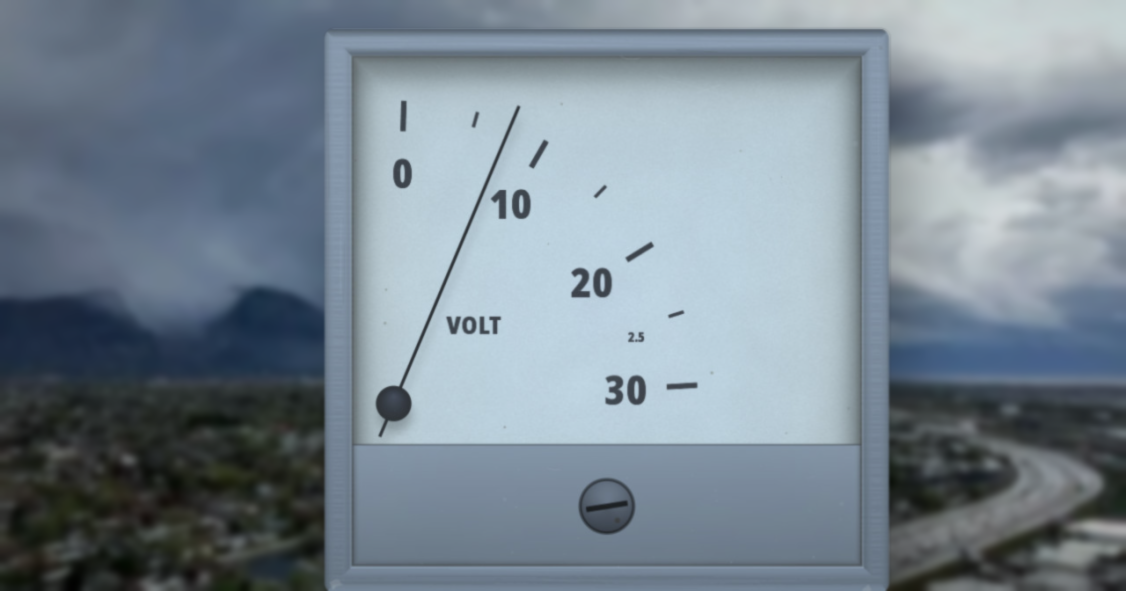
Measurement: 7.5V
